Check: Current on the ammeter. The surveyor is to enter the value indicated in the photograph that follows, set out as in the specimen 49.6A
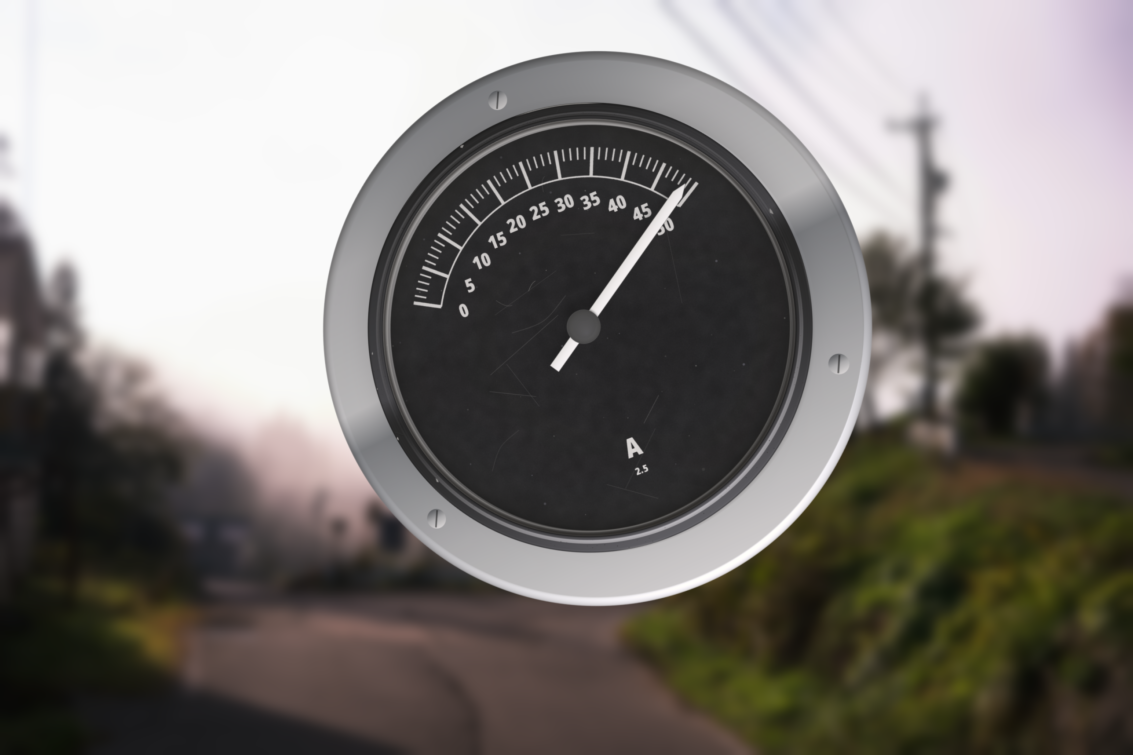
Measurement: 49A
